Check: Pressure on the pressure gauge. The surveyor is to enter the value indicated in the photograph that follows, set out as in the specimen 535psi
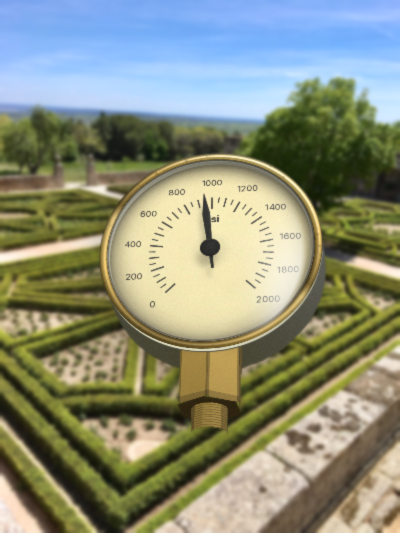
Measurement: 950psi
